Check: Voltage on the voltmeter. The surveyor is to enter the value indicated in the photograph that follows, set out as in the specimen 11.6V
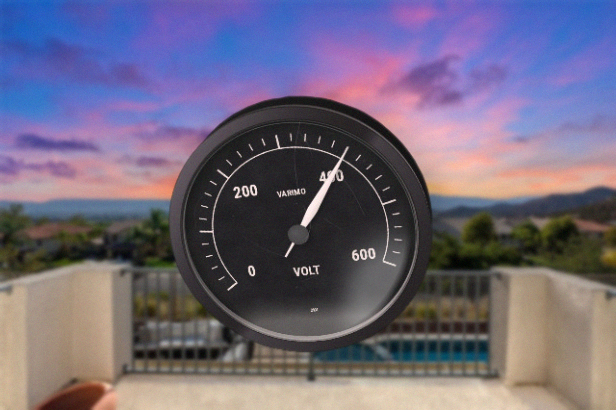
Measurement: 400V
